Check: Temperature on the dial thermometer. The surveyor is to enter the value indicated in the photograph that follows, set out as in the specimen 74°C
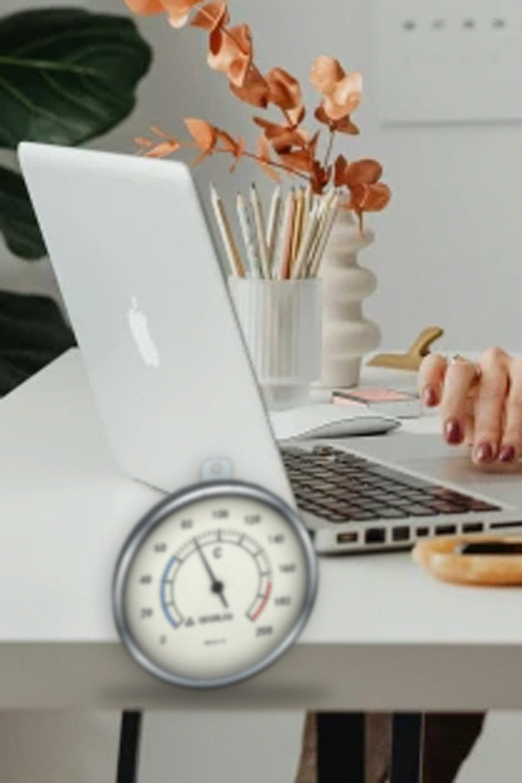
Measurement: 80°C
